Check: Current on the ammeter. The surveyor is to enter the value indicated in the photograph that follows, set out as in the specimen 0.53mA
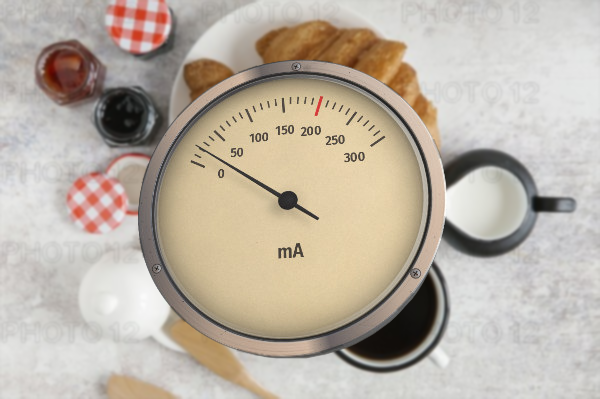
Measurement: 20mA
